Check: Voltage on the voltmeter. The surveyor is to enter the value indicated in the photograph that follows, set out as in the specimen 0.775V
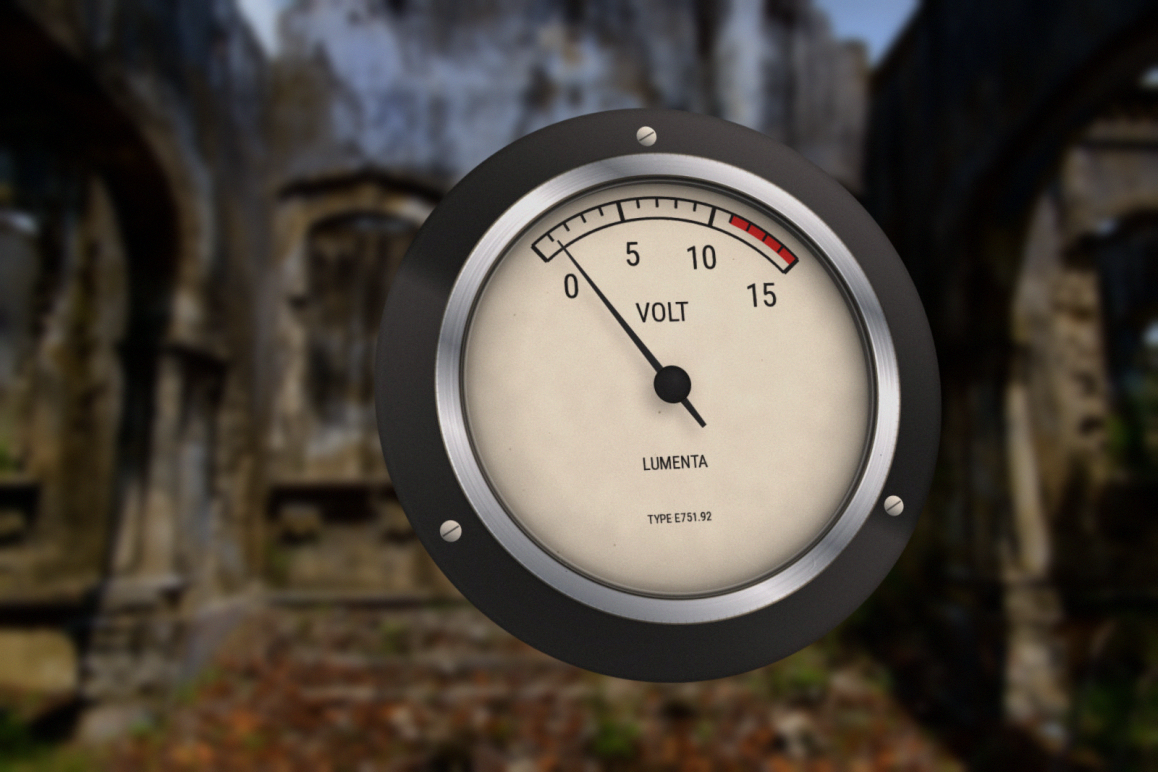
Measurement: 1V
